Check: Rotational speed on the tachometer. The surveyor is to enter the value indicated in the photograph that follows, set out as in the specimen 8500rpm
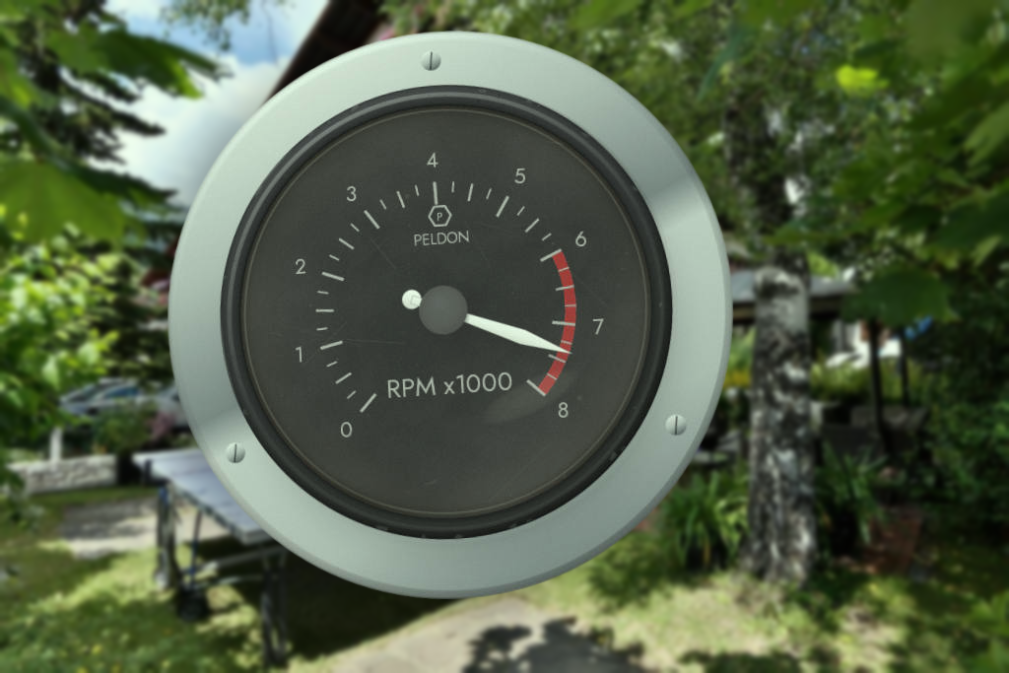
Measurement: 7375rpm
